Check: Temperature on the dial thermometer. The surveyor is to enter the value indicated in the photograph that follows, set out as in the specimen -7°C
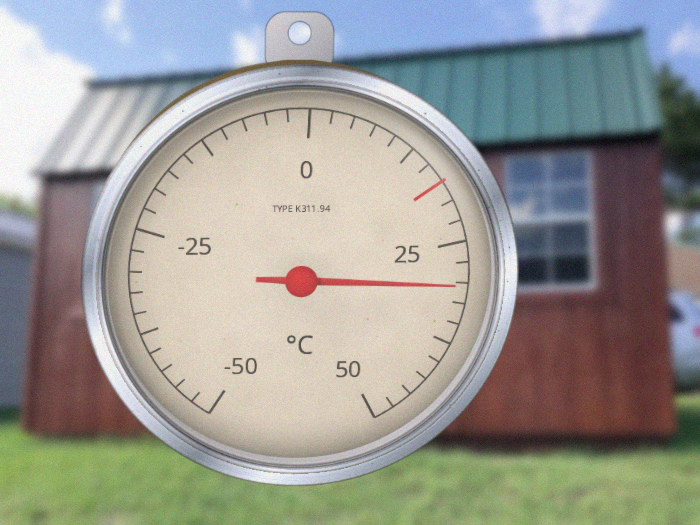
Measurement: 30°C
